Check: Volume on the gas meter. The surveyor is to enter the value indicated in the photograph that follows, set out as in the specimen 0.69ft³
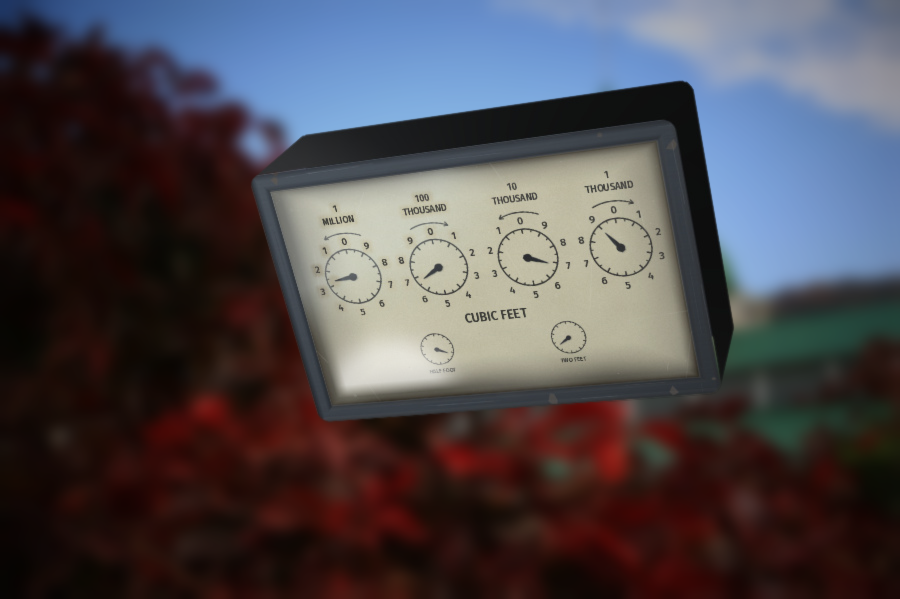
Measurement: 266900ft³
